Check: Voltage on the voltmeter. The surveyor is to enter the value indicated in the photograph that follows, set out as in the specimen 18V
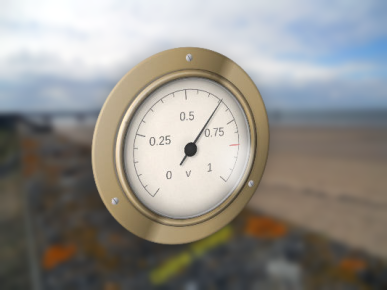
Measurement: 0.65V
